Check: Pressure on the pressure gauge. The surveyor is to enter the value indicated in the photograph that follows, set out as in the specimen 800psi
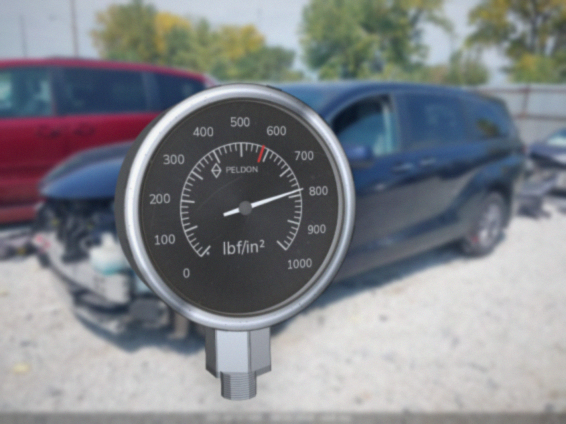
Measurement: 780psi
